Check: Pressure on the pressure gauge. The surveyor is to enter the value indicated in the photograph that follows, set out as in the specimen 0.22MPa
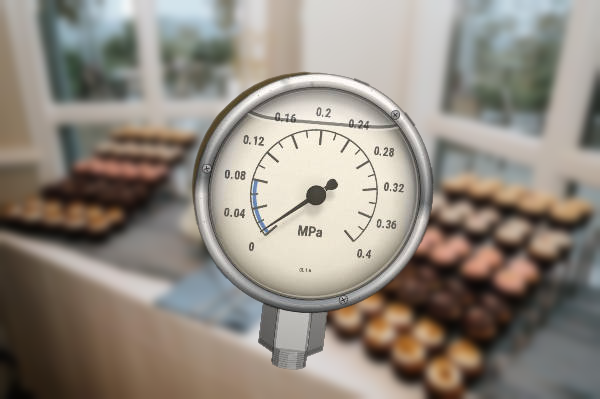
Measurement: 0.01MPa
